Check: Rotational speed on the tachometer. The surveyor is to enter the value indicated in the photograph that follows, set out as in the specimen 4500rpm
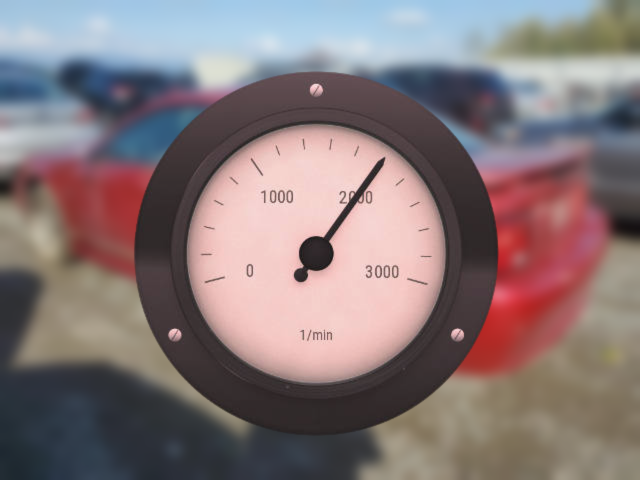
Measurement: 2000rpm
